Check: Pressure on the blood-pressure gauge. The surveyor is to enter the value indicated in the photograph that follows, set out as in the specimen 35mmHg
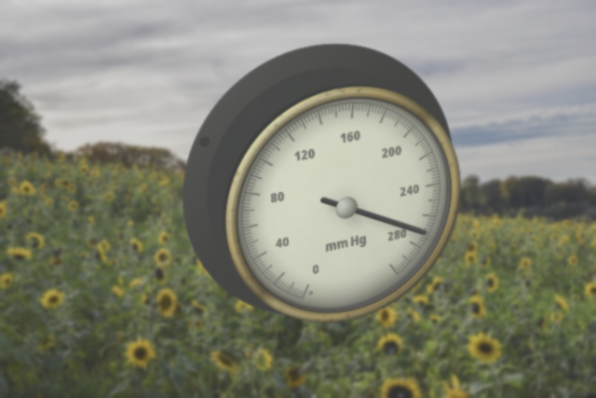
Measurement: 270mmHg
